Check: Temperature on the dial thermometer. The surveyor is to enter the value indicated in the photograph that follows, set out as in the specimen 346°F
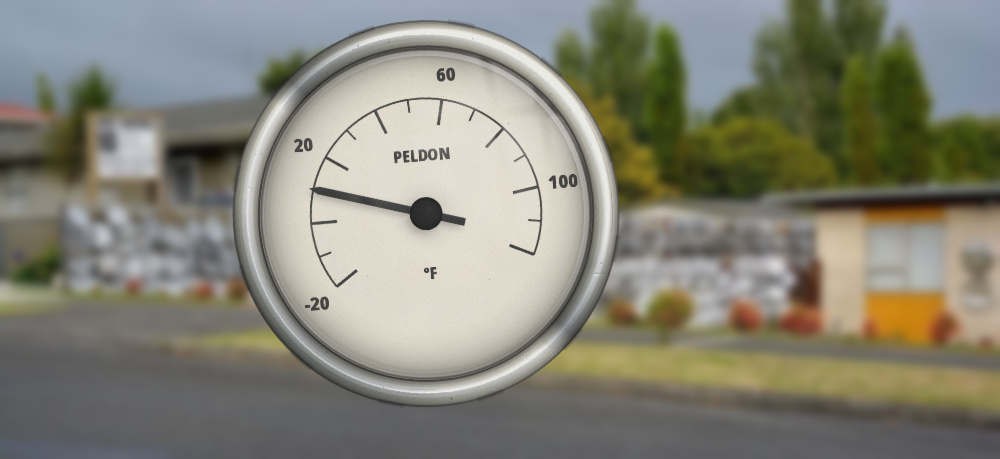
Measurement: 10°F
